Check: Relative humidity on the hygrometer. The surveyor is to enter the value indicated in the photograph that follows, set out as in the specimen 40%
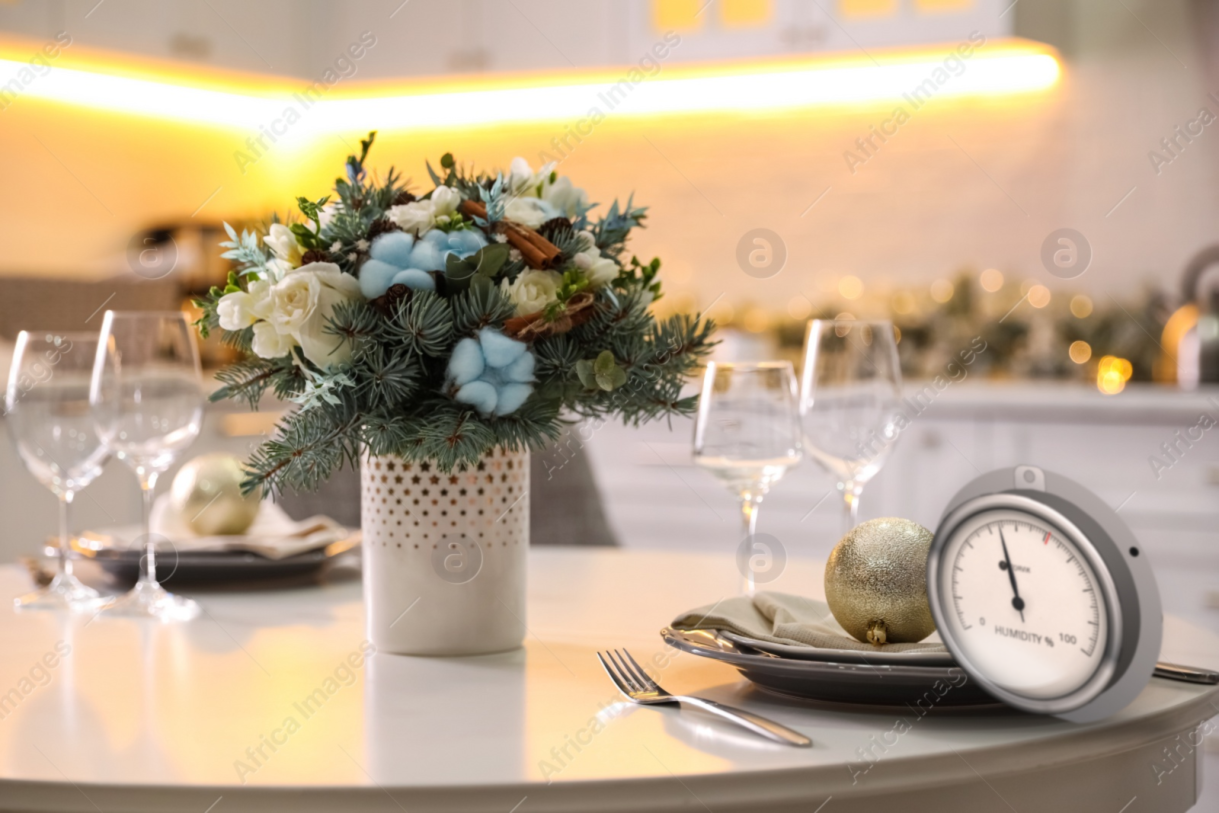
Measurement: 45%
